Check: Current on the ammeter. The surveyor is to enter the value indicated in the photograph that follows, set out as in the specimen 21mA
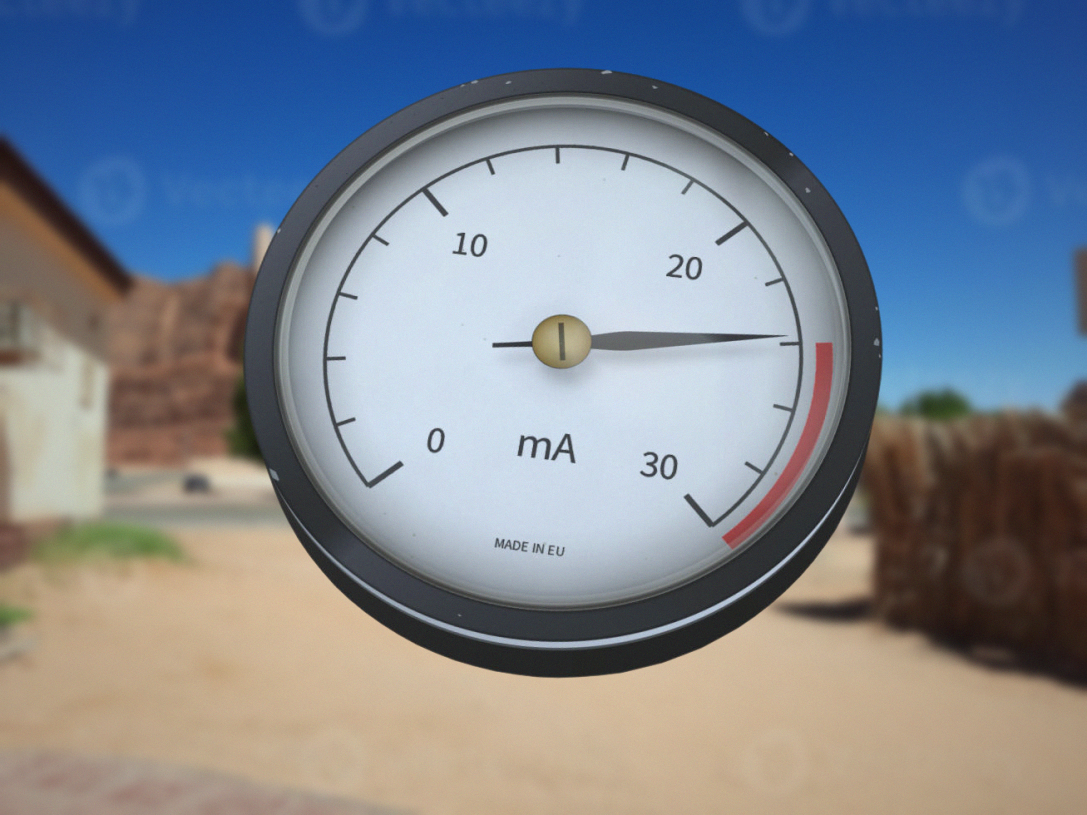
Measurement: 24mA
